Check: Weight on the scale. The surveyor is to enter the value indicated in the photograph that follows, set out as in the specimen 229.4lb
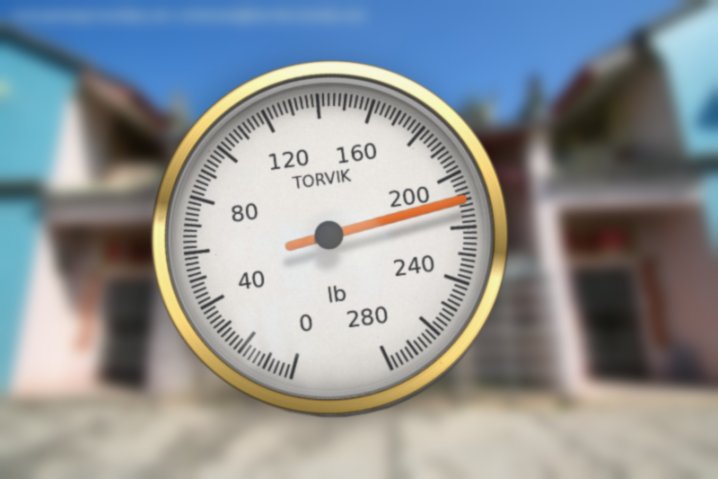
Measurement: 210lb
